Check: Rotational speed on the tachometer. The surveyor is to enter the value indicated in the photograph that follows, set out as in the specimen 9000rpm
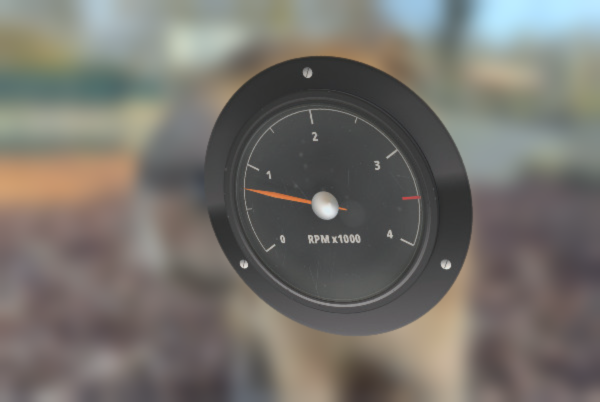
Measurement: 750rpm
